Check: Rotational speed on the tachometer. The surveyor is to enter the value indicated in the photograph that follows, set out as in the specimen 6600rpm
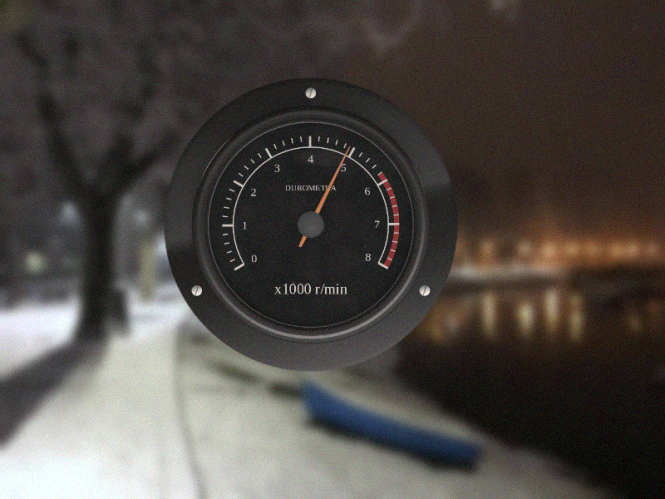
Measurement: 4900rpm
